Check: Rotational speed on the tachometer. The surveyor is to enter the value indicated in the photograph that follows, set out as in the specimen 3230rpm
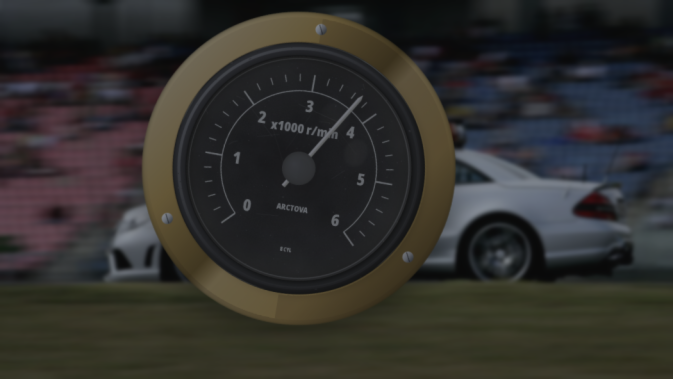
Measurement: 3700rpm
